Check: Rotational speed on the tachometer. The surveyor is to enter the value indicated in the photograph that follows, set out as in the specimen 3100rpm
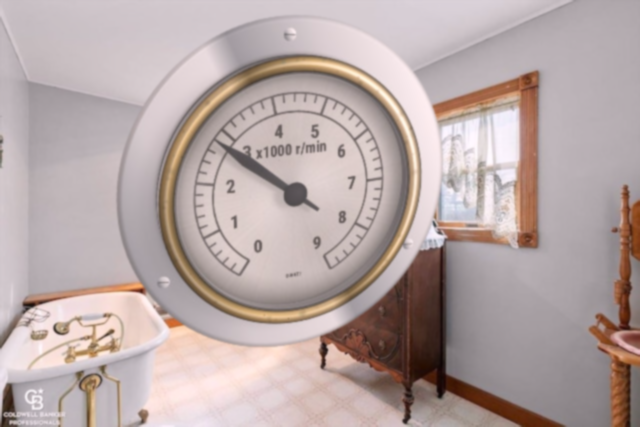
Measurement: 2800rpm
